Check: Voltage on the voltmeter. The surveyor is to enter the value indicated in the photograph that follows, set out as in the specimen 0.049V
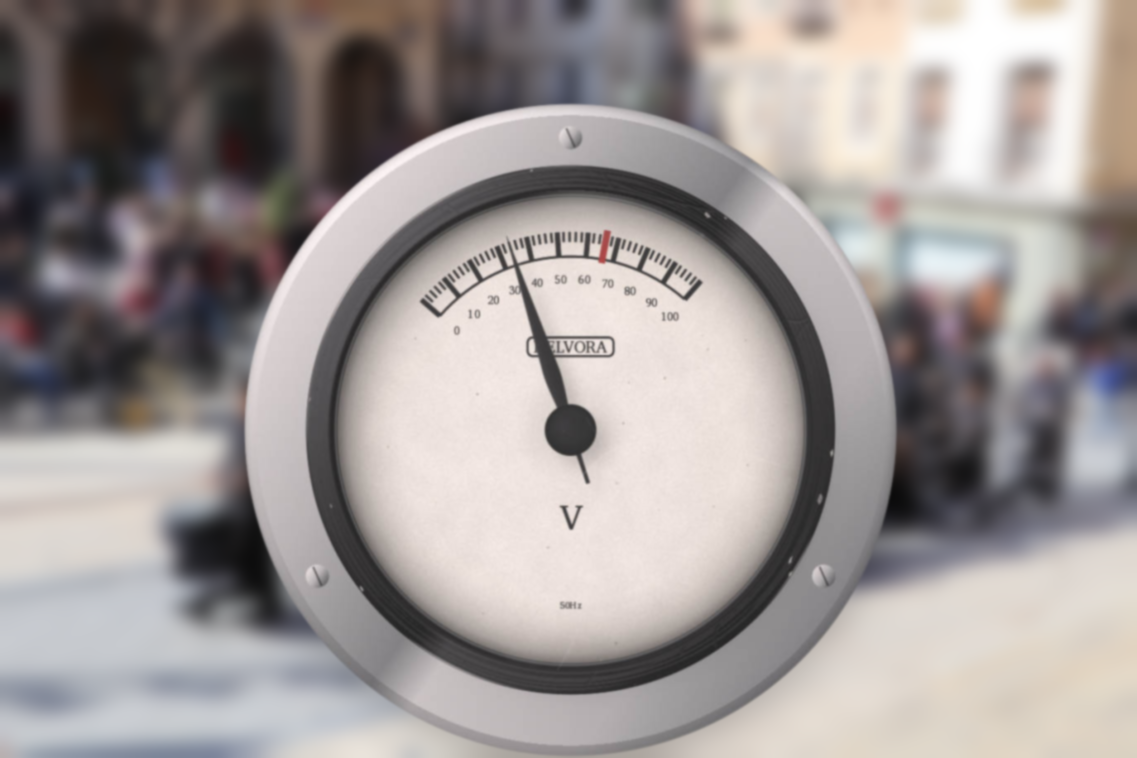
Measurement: 34V
